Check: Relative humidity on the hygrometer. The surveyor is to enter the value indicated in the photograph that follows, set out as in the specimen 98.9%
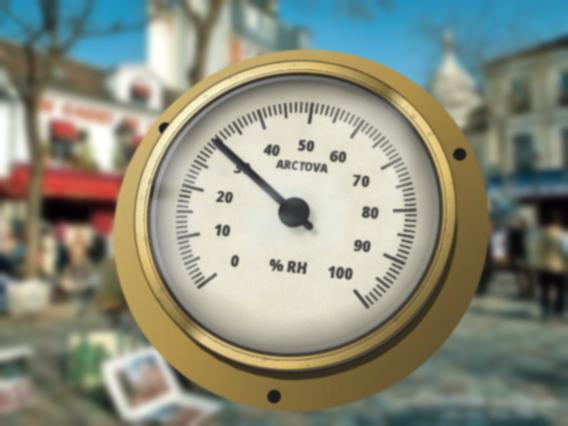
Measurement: 30%
